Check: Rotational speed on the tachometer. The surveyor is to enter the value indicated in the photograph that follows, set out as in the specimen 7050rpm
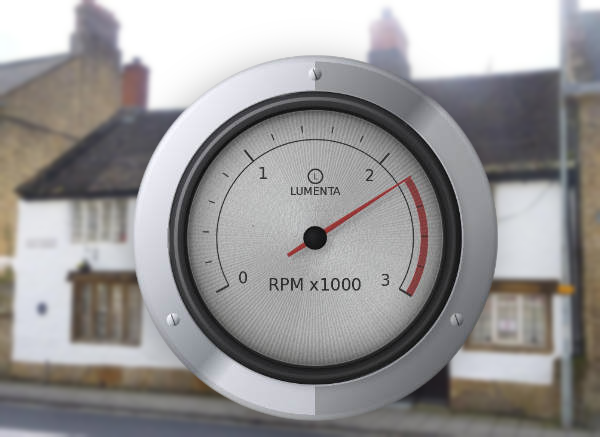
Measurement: 2200rpm
